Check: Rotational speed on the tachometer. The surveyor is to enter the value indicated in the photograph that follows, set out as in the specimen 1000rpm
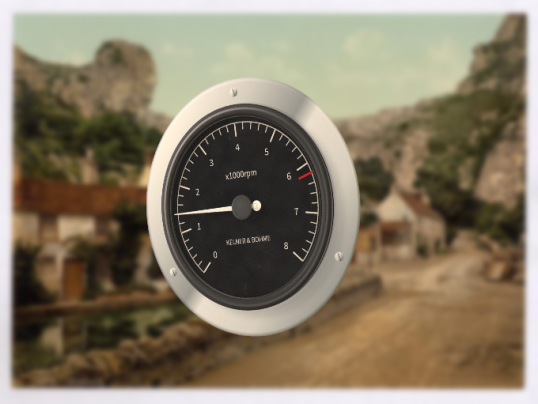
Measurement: 1400rpm
